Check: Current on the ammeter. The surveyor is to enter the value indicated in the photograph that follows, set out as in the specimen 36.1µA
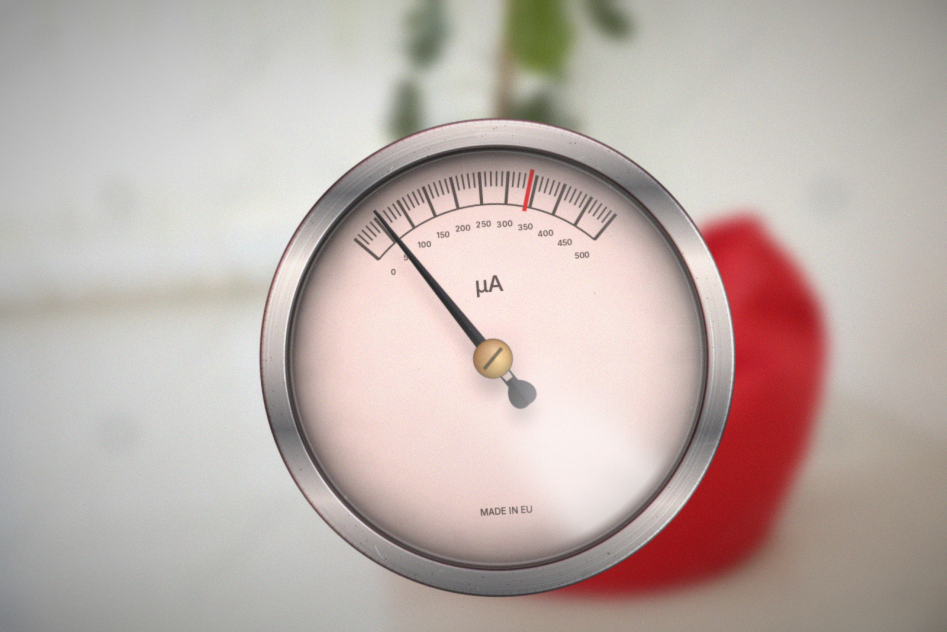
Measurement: 60µA
